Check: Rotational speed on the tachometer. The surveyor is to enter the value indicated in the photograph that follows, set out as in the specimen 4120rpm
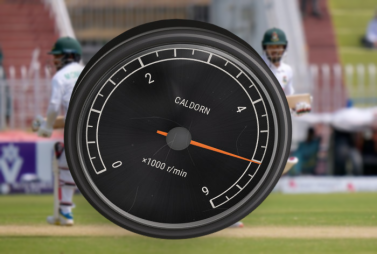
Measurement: 5000rpm
